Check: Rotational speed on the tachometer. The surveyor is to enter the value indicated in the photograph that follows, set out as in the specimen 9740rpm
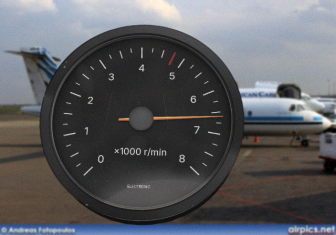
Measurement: 6625rpm
